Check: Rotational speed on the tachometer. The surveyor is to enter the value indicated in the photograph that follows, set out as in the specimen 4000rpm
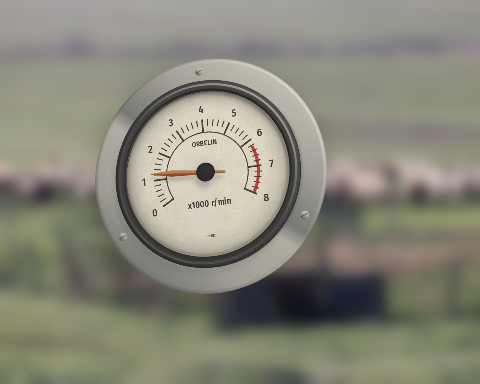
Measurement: 1200rpm
